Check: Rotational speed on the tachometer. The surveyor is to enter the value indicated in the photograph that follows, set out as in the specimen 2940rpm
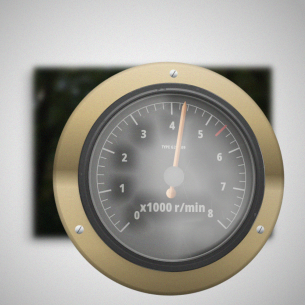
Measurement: 4300rpm
